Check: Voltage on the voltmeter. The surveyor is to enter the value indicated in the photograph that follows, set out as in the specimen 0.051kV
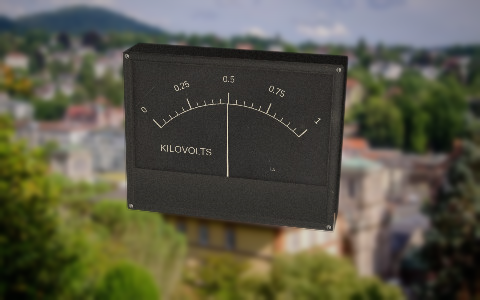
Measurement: 0.5kV
